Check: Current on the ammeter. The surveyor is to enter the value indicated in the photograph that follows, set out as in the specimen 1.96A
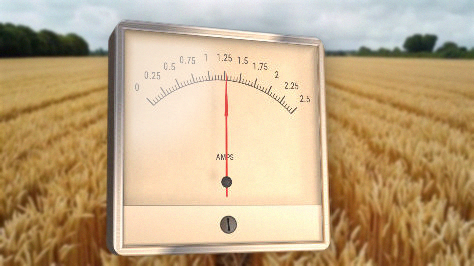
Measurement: 1.25A
